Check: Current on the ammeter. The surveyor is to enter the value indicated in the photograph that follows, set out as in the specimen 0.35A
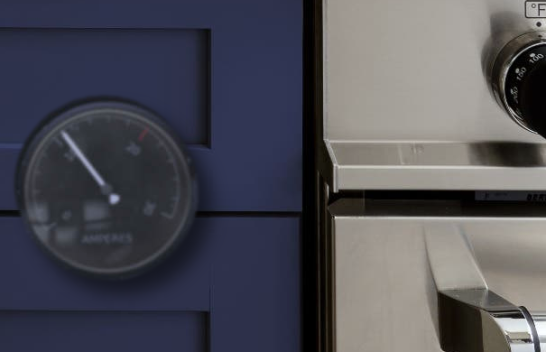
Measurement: 11A
